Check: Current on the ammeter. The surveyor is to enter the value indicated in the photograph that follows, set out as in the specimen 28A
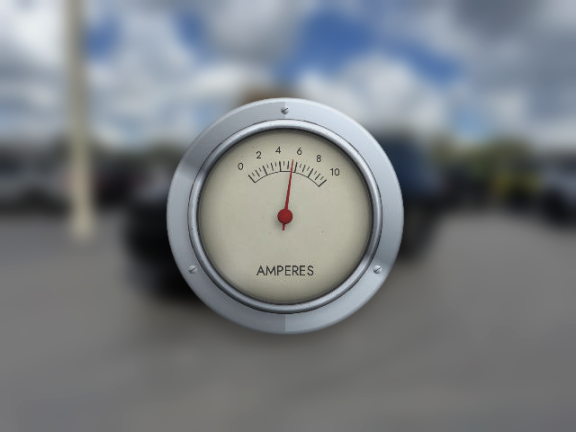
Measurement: 5.5A
